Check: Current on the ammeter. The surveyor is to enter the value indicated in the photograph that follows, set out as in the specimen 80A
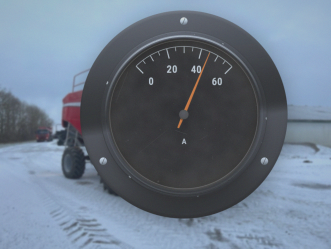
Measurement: 45A
